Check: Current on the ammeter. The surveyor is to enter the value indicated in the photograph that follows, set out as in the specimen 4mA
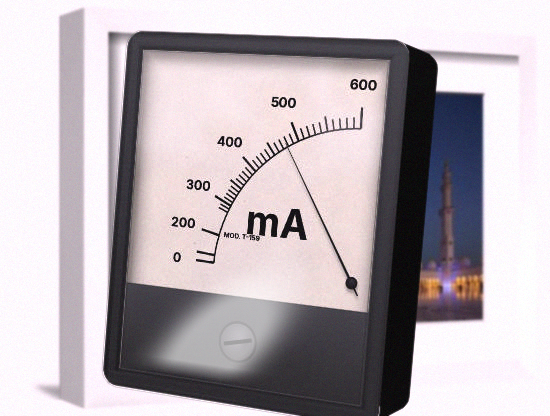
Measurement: 480mA
